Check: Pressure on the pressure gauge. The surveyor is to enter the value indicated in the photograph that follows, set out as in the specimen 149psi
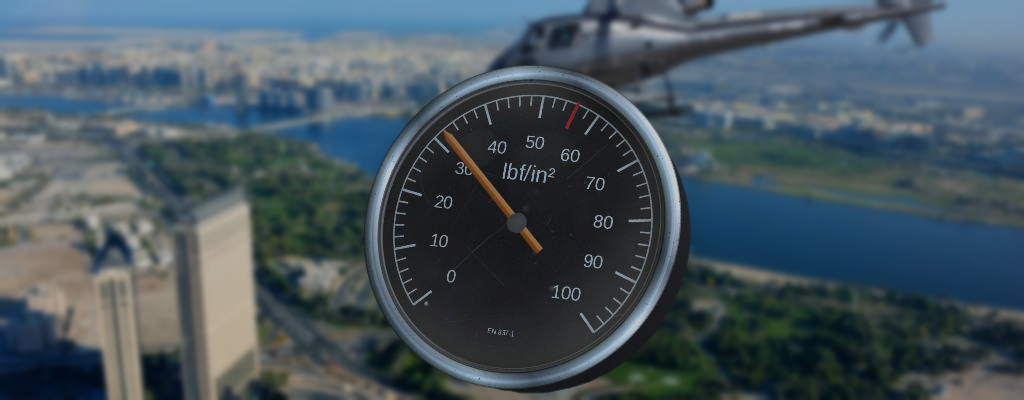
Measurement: 32psi
